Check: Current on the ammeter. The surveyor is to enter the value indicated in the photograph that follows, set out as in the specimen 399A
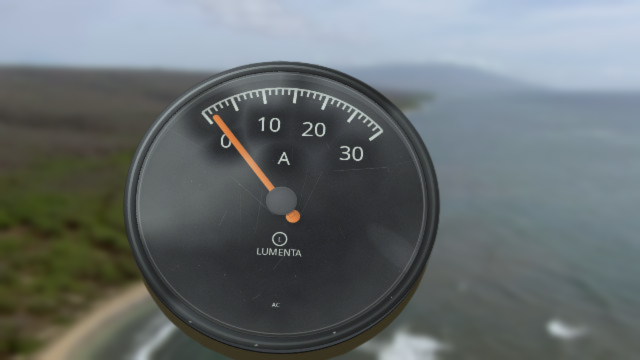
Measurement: 1A
